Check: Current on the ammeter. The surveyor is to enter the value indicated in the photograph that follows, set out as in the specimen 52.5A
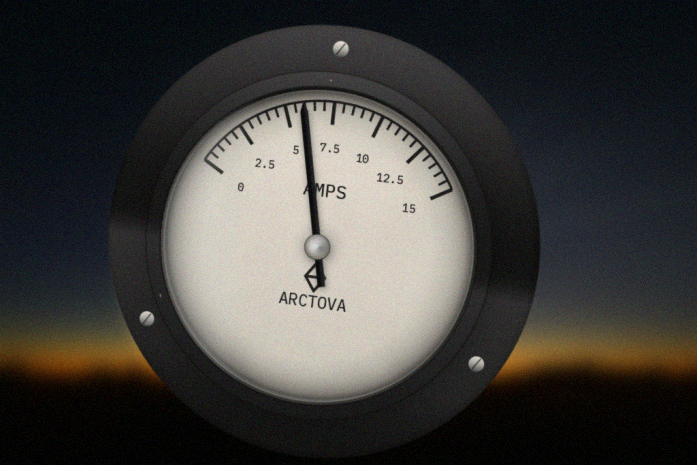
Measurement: 6A
